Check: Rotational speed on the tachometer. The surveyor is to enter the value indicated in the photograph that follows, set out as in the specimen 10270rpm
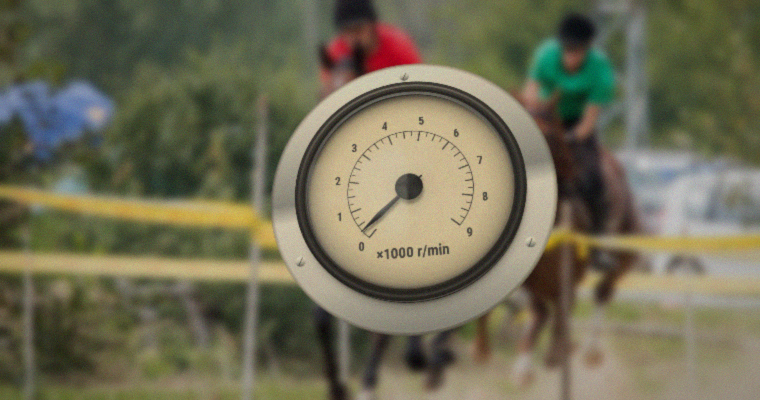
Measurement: 250rpm
